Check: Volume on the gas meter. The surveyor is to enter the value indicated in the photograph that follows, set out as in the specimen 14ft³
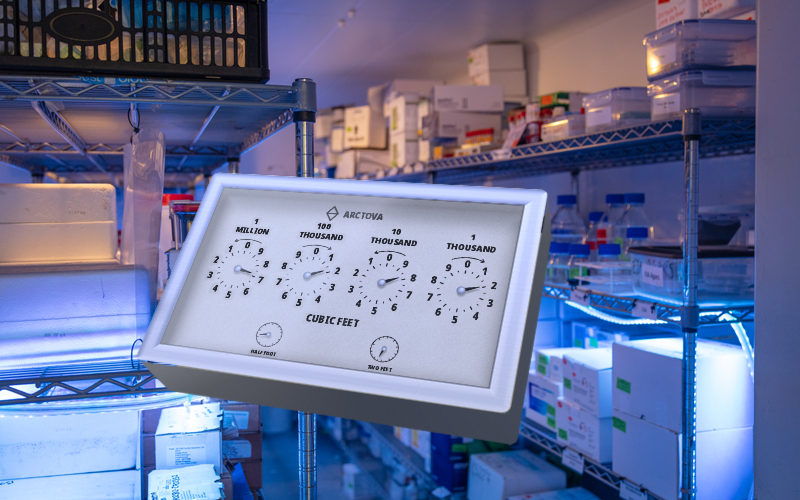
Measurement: 718200ft³
